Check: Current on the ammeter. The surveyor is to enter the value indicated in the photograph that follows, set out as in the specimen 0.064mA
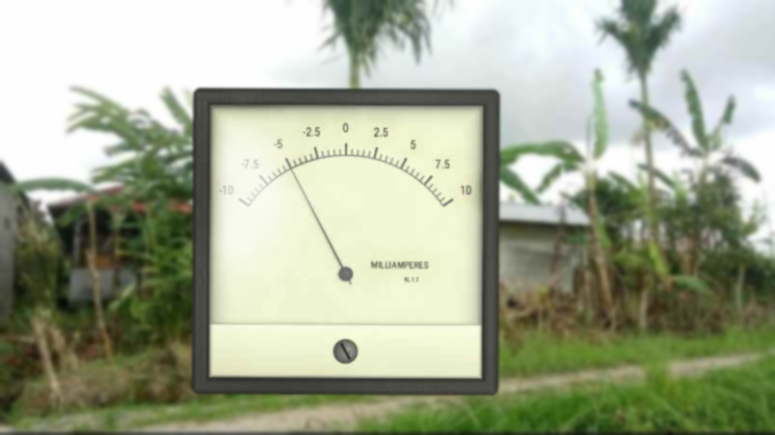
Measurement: -5mA
